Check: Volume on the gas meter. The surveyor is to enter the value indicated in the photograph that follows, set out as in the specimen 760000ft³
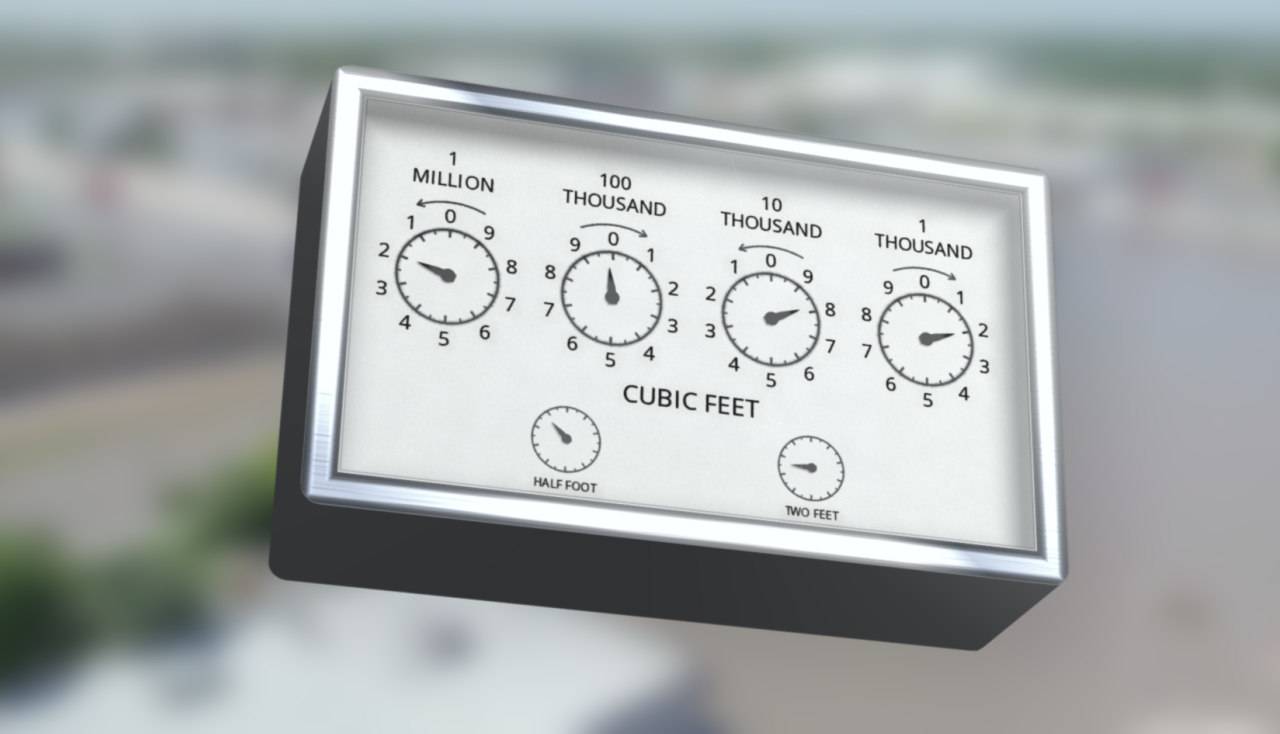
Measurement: 198200ft³
